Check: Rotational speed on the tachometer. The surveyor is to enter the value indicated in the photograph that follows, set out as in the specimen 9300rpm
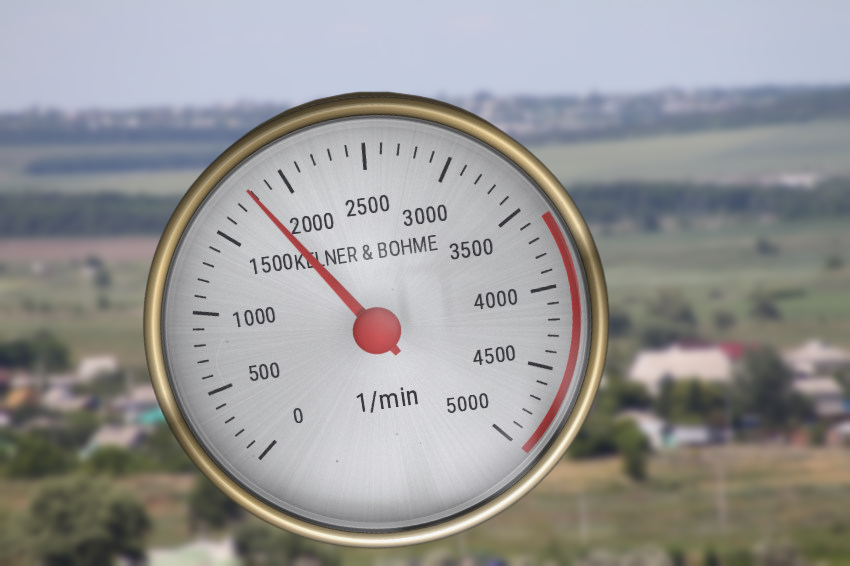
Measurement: 1800rpm
